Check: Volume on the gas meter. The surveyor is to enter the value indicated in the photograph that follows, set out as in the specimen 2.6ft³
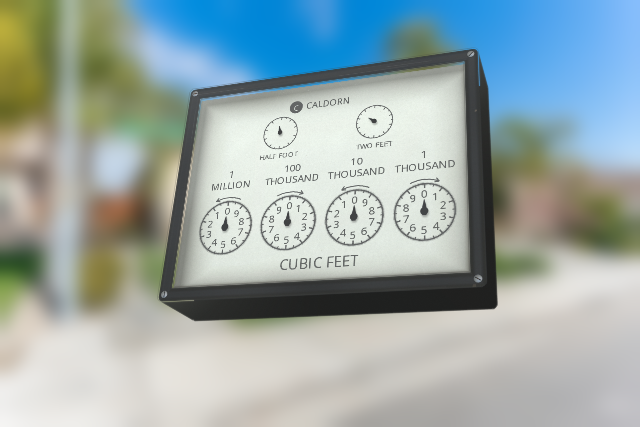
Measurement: 0ft³
